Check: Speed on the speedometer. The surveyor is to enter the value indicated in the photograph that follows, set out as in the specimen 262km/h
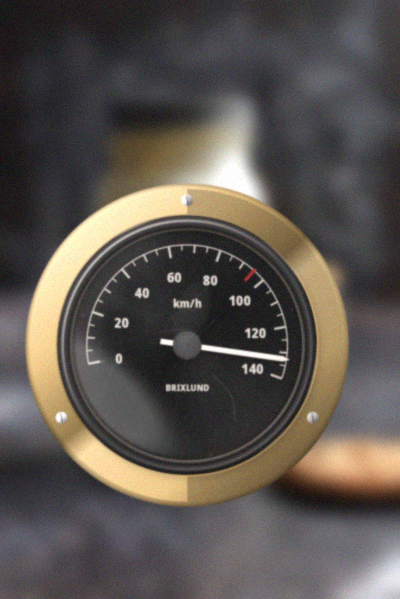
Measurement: 132.5km/h
